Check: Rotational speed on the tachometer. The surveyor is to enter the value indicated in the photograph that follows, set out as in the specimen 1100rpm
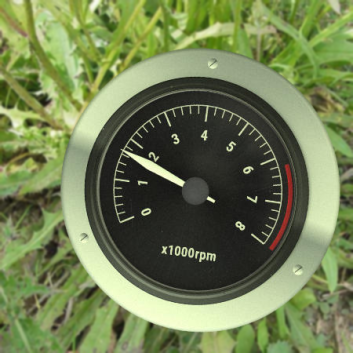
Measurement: 1700rpm
